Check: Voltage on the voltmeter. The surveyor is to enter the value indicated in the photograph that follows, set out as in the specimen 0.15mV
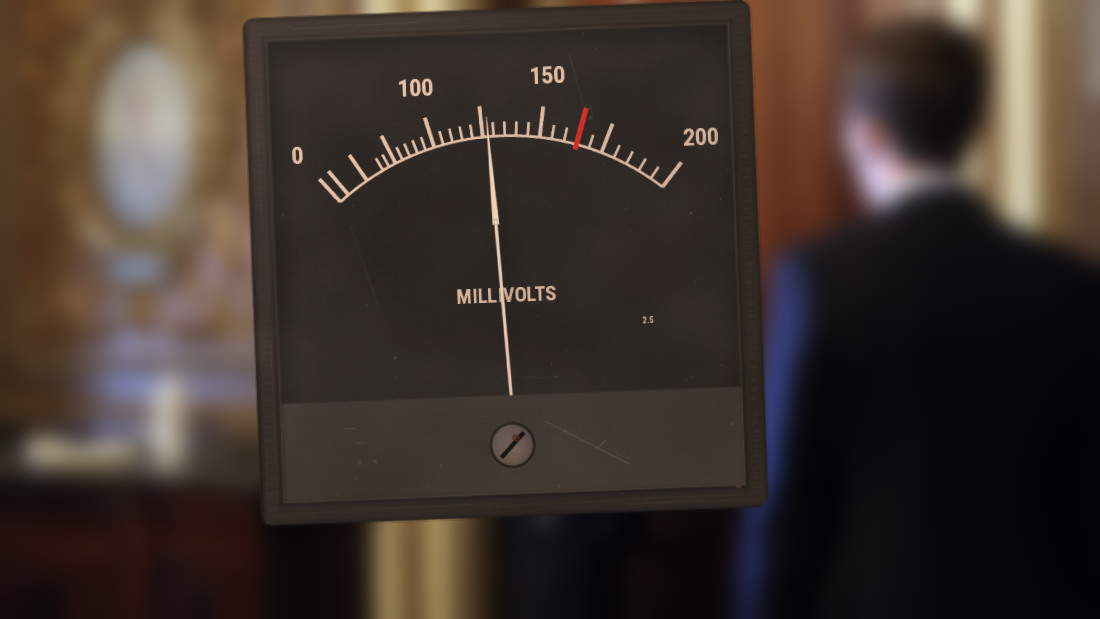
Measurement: 127.5mV
